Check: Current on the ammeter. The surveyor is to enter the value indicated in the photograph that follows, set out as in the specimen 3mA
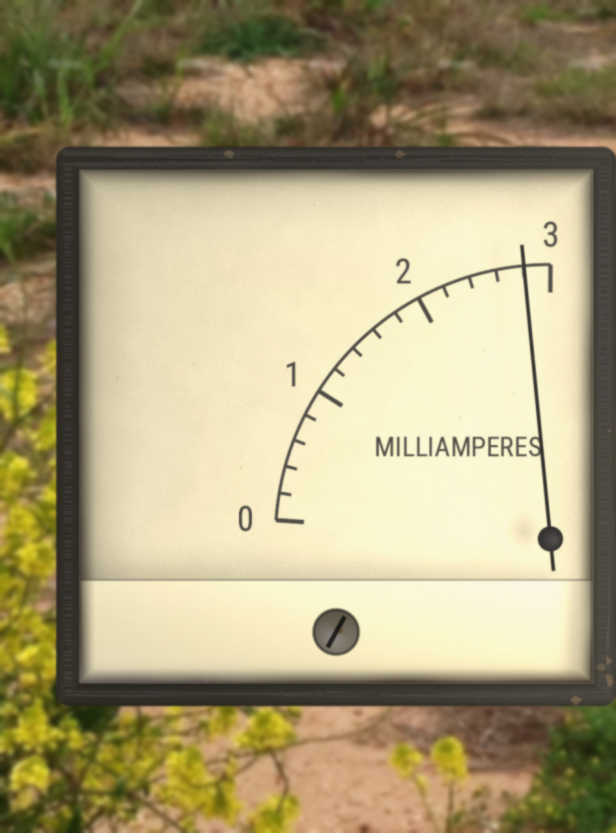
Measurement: 2.8mA
